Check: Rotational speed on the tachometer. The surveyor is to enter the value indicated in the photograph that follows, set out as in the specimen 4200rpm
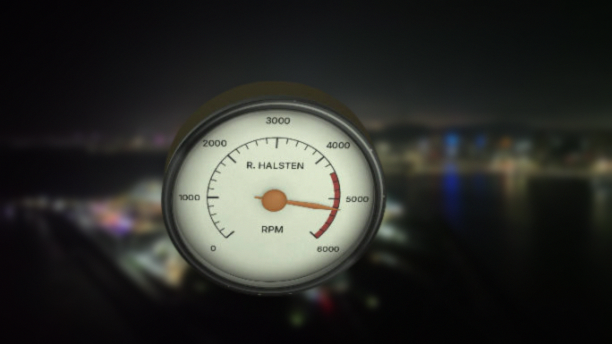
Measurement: 5200rpm
